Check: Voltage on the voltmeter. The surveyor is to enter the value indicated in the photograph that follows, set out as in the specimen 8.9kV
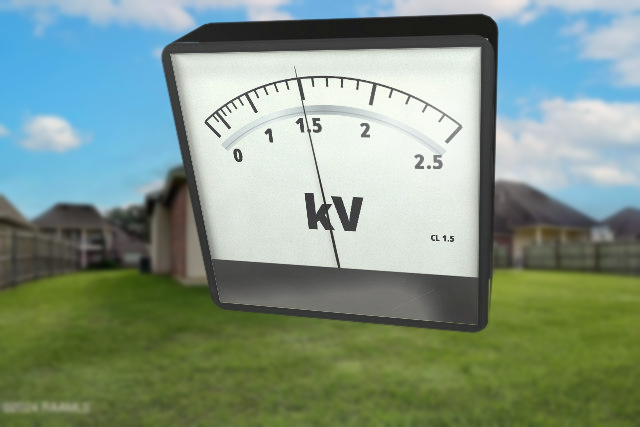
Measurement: 1.5kV
